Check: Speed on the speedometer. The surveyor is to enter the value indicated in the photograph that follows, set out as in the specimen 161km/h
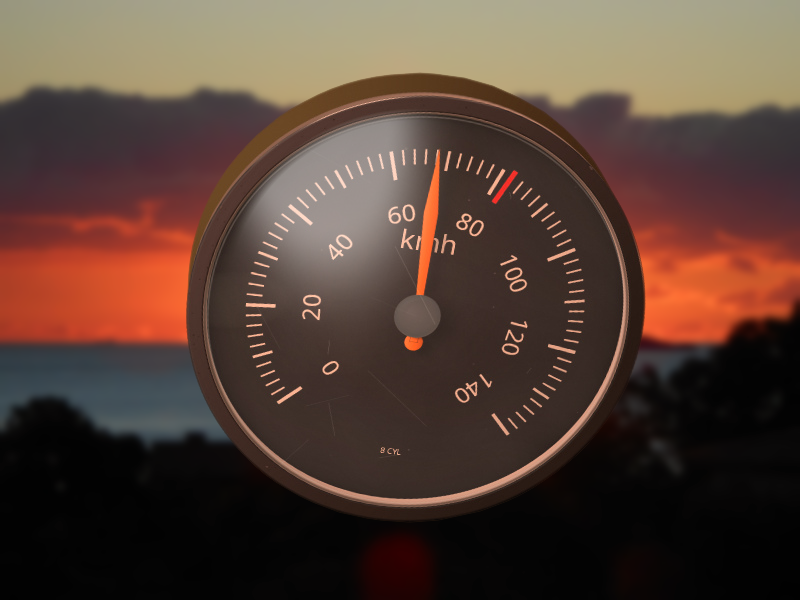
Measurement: 68km/h
